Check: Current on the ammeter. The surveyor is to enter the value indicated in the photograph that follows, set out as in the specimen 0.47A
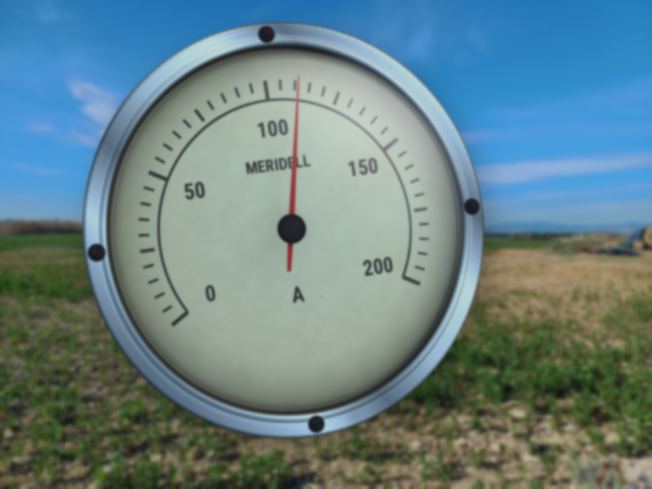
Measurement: 110A
